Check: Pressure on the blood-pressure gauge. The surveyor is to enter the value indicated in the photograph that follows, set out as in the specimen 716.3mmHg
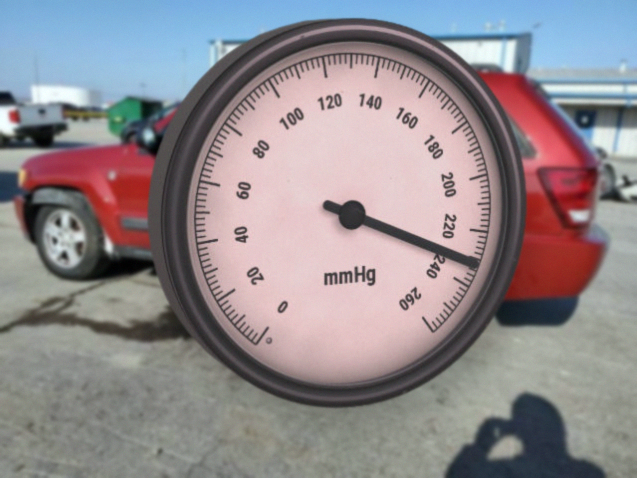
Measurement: 232mmHg
